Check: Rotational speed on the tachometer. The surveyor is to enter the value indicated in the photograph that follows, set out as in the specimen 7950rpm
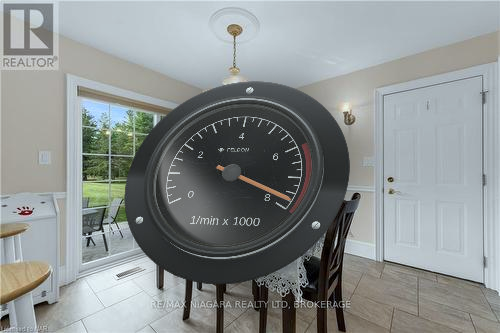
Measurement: 7750rpm
